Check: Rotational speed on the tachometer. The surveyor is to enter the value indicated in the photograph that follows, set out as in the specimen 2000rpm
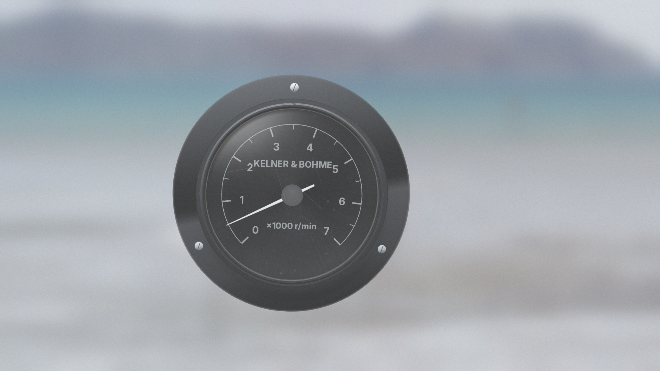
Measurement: 500rpm
